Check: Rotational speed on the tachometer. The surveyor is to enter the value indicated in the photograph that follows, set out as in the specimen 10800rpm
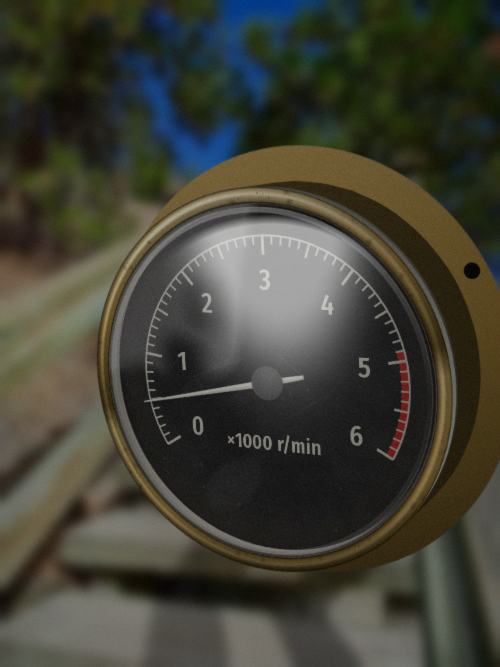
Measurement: 500rpm
